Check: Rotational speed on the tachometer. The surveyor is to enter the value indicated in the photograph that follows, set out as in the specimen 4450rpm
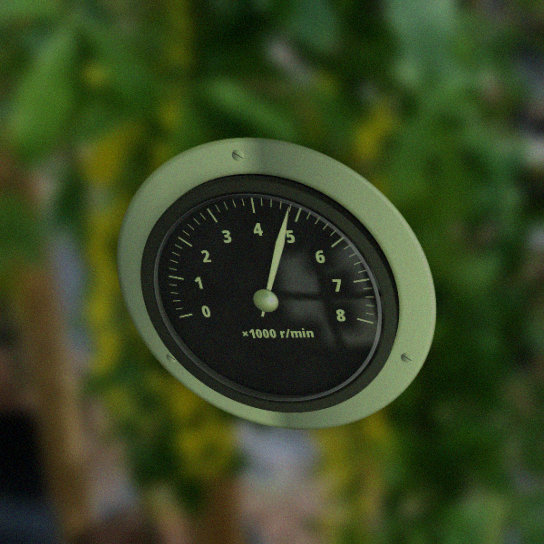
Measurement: 4800rpm
